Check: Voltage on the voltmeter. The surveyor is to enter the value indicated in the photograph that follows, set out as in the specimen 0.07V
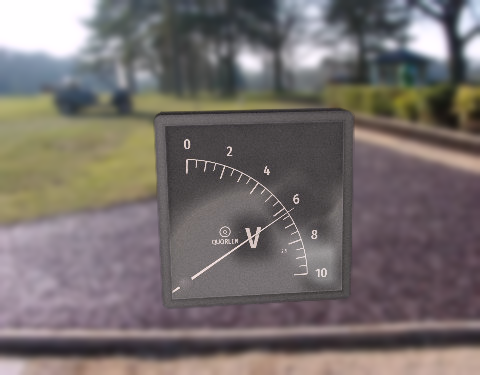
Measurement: 6.25V
